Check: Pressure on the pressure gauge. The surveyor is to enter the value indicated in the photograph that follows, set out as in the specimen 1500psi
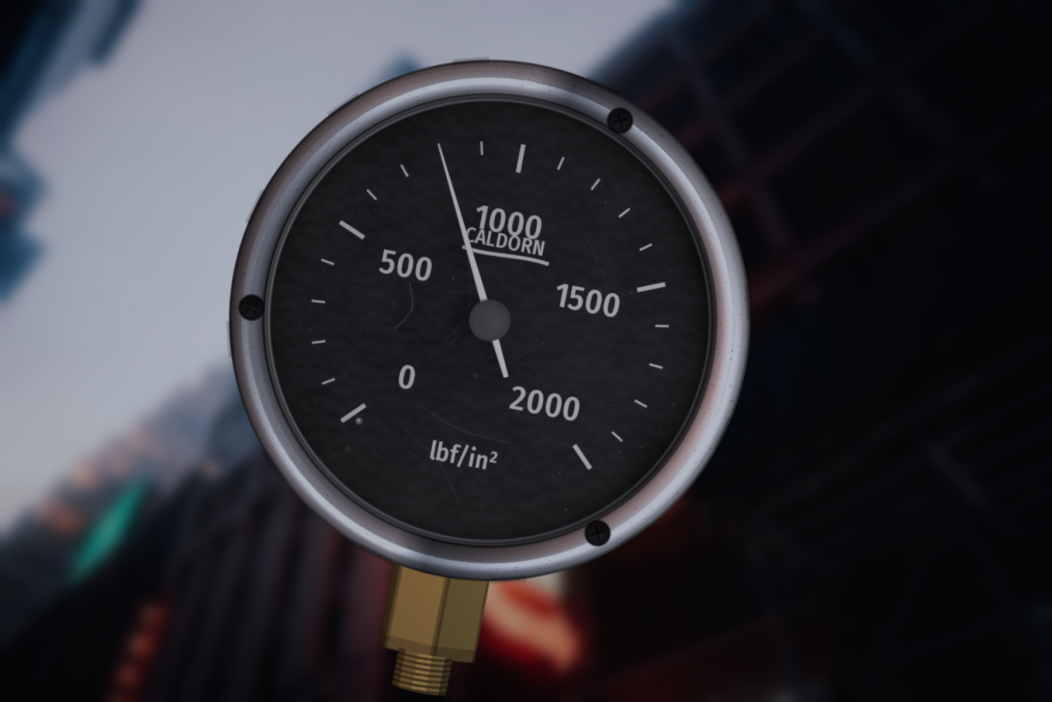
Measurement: 800psi
